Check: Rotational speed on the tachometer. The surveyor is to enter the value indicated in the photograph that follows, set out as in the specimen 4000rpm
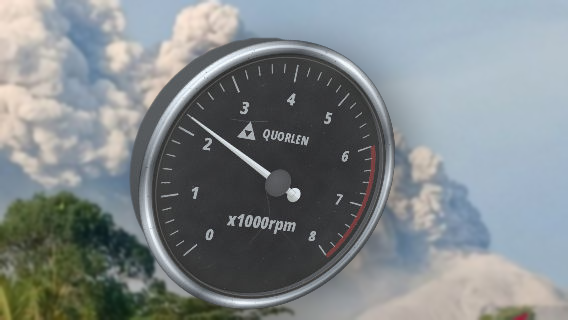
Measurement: 2200rpm
